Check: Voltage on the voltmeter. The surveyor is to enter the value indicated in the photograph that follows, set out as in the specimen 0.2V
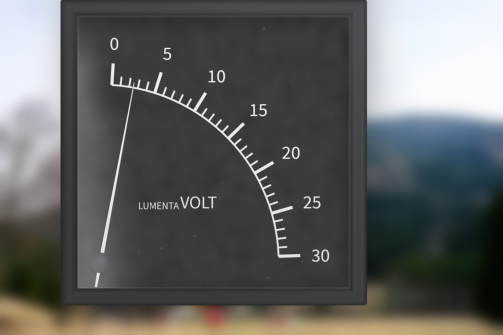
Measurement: 2.5V
